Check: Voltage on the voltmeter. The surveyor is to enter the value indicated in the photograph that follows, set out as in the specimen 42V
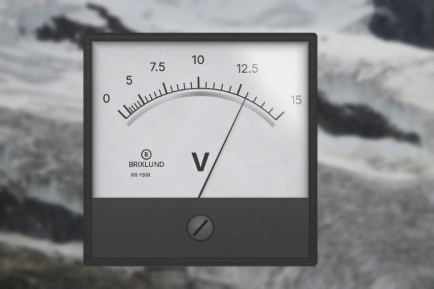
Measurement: 13V
